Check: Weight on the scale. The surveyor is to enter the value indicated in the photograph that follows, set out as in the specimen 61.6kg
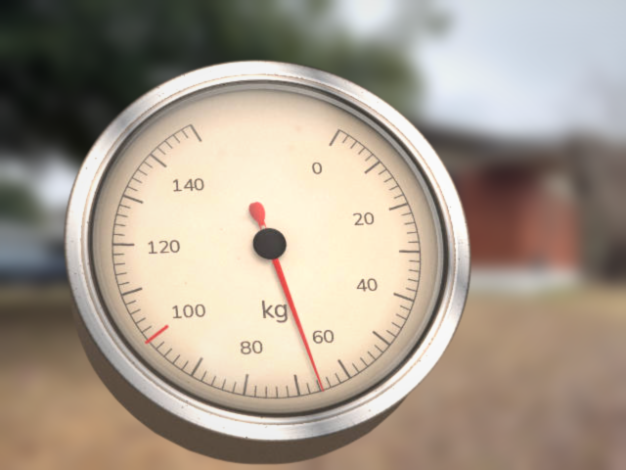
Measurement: 66kg
